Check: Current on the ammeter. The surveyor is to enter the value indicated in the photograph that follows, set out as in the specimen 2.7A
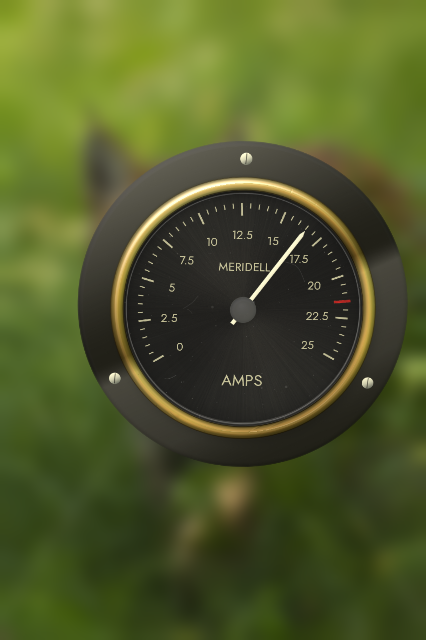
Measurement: 16.5A
